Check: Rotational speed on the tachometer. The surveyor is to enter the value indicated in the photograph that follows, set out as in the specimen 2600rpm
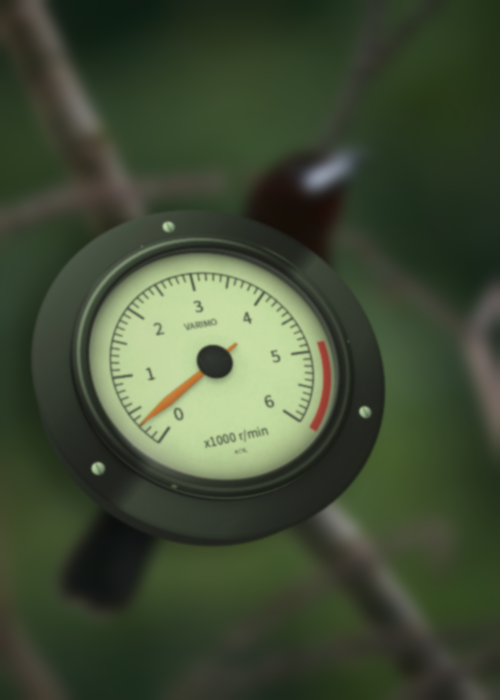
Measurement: 300rpm
